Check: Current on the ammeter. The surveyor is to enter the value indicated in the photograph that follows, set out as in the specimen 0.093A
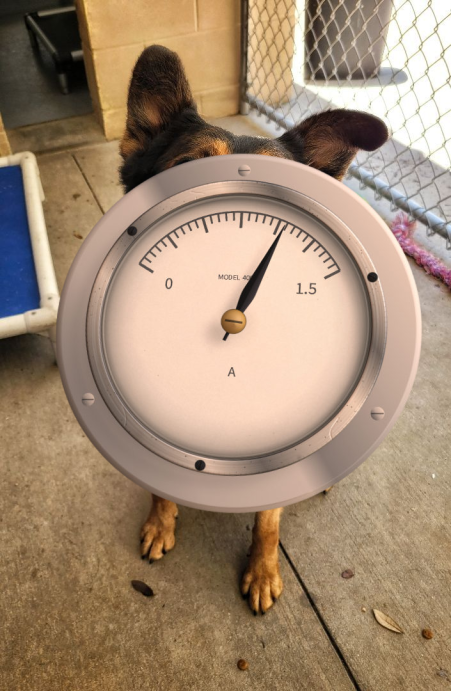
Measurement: 1.05A
